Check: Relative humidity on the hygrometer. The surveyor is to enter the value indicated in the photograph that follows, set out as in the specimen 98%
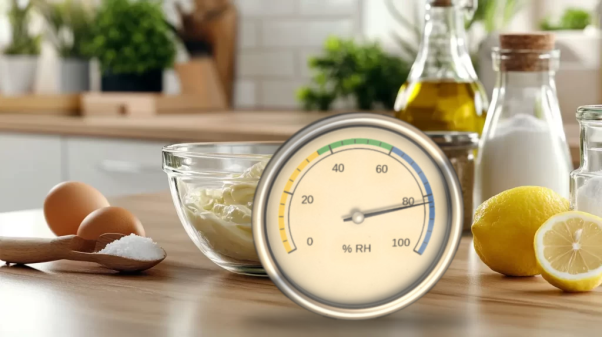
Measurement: 82%
